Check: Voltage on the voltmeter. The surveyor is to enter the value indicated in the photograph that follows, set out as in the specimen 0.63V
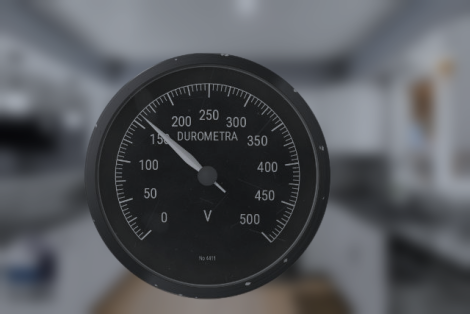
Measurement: 160V
